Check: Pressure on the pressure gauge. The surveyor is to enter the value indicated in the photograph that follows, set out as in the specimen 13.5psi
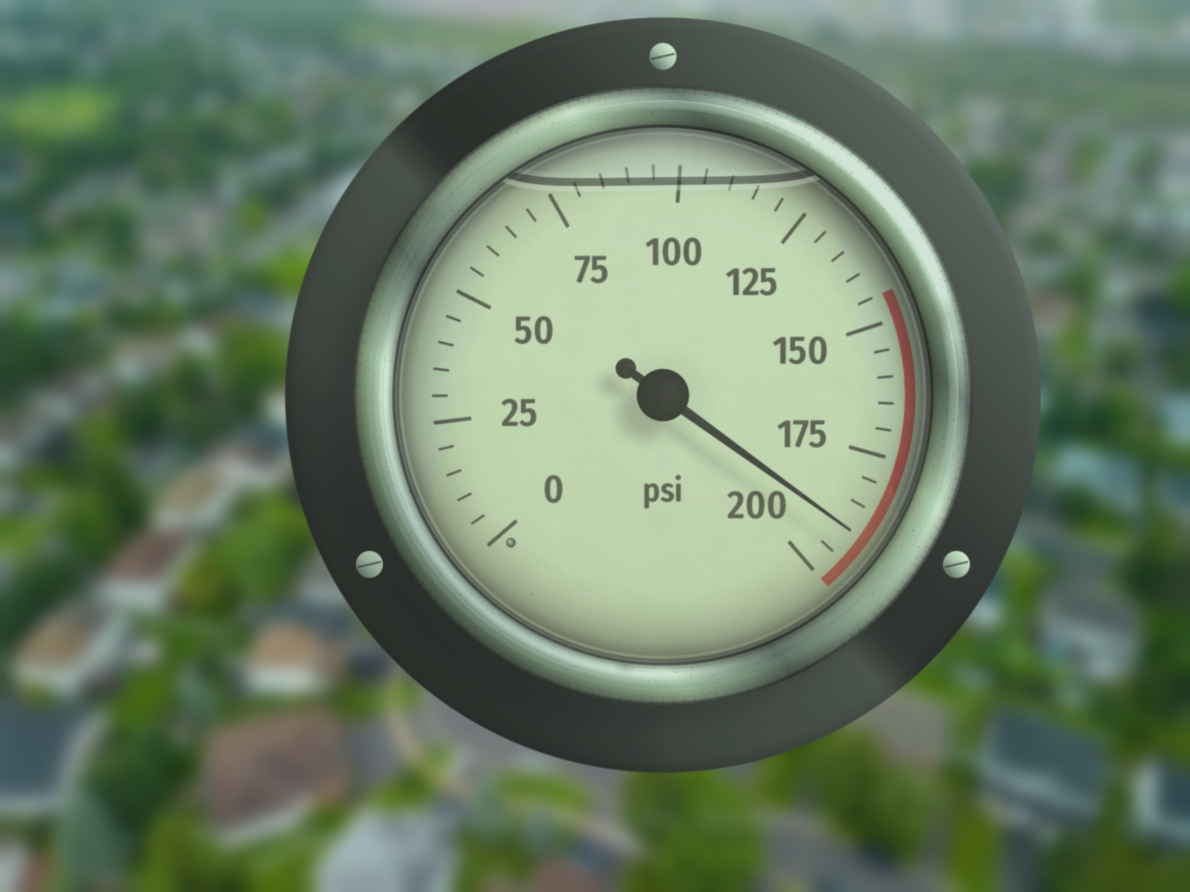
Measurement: 190psi
